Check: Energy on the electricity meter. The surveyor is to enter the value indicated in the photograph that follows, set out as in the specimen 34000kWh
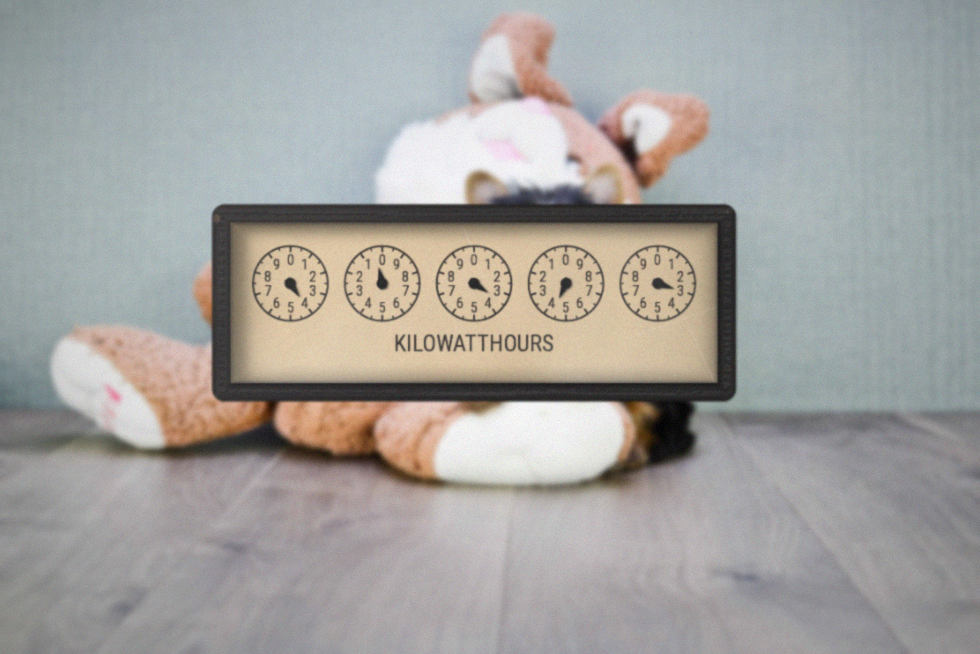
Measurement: 40343kWh
